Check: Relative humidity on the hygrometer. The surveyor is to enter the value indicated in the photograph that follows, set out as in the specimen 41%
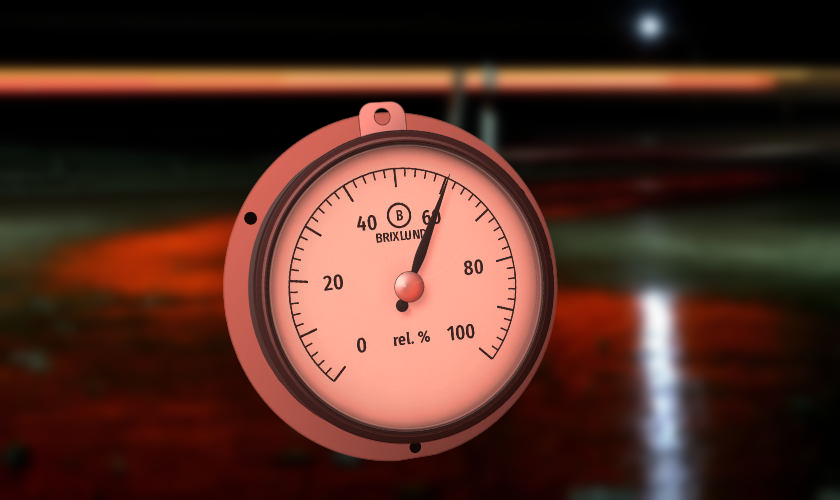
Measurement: 60%
